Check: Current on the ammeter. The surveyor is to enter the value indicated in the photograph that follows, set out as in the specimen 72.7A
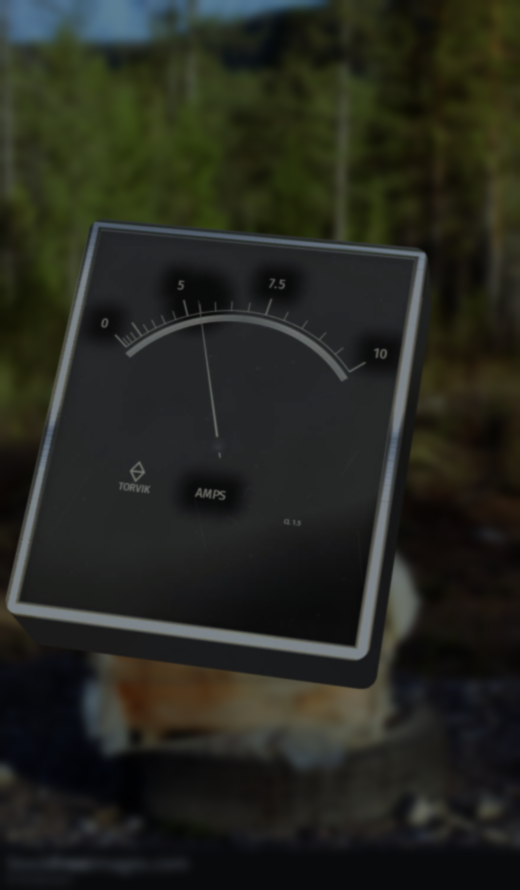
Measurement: 5.5A
